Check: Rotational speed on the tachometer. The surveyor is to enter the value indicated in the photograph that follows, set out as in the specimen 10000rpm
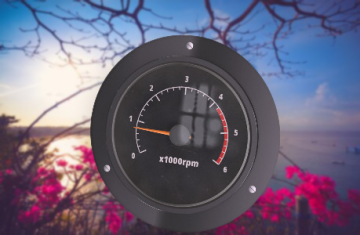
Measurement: 800rpm
